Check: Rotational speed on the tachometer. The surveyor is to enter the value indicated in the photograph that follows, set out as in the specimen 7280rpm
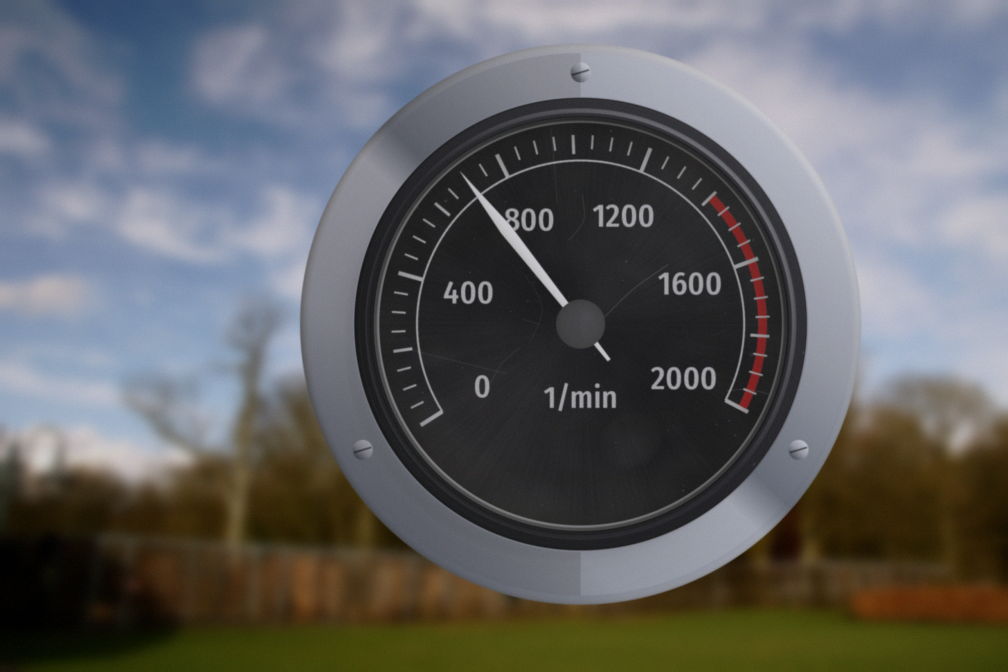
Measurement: 700rpm
